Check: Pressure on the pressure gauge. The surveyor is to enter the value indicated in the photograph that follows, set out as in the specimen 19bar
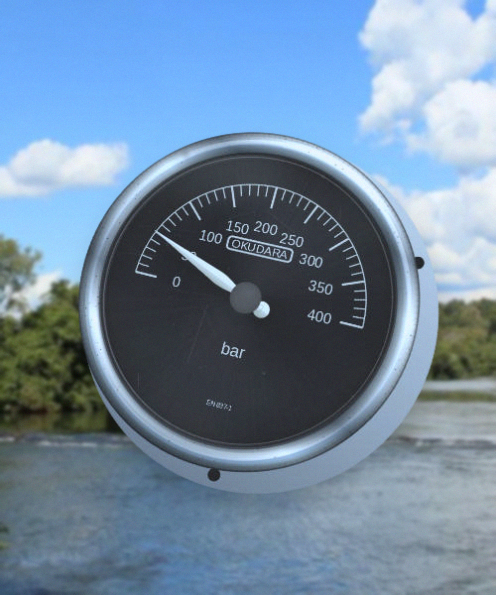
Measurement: 50bar
